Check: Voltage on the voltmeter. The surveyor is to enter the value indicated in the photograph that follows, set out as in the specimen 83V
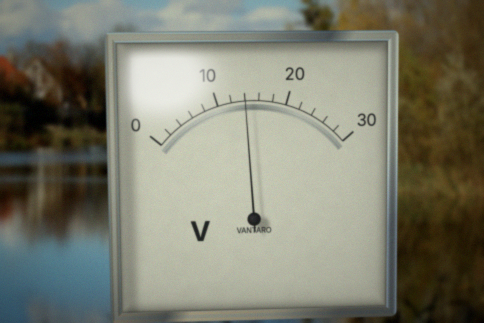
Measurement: 14V
